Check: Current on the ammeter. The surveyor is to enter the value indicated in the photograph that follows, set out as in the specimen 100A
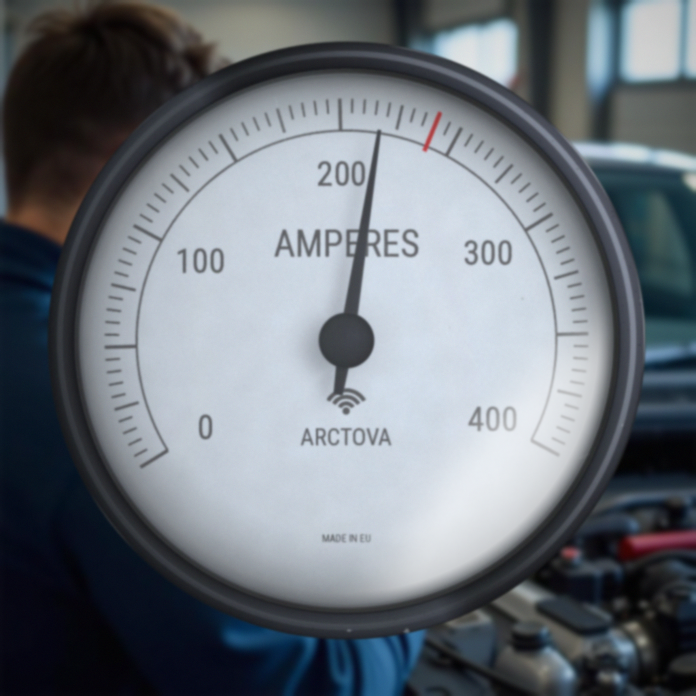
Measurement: 217.5A
